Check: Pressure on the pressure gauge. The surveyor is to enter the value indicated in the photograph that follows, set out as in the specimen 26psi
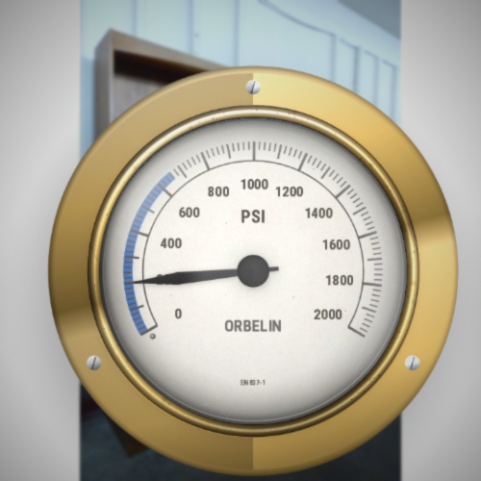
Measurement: 200psi
